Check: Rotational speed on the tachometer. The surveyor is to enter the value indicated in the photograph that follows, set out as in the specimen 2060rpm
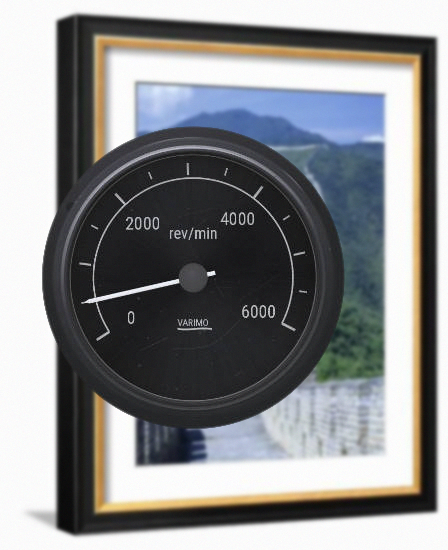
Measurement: 500rpm
